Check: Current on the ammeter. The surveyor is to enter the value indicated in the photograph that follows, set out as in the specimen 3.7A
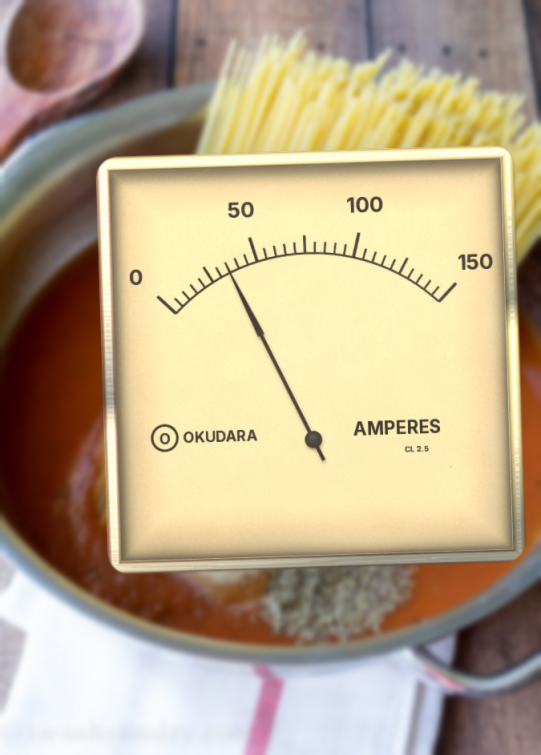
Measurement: 35A
